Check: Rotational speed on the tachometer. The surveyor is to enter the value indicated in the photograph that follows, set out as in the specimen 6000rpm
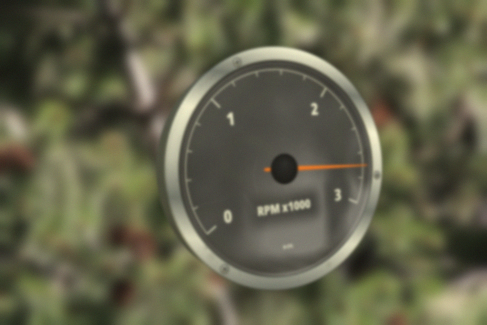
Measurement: 2700rpm
